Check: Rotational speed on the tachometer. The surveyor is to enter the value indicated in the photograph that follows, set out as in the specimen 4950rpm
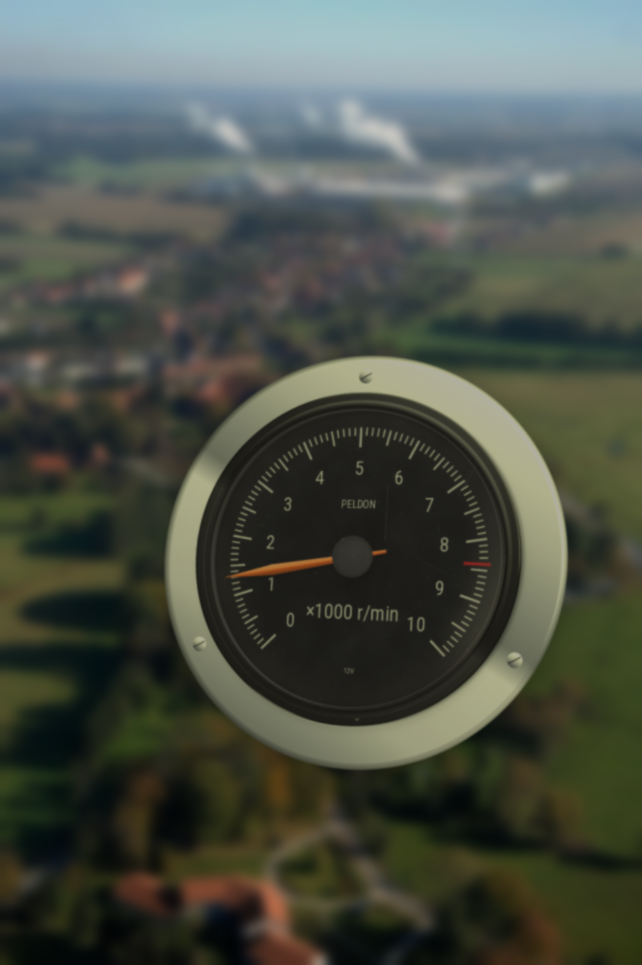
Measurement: 1300rpm
